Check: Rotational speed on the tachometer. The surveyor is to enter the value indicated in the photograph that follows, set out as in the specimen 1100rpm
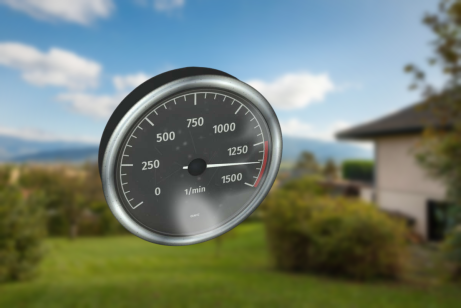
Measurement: 1350rpm
